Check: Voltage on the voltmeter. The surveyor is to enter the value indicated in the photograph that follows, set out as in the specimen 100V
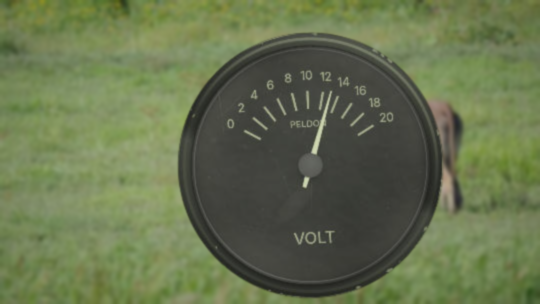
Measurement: 13V
